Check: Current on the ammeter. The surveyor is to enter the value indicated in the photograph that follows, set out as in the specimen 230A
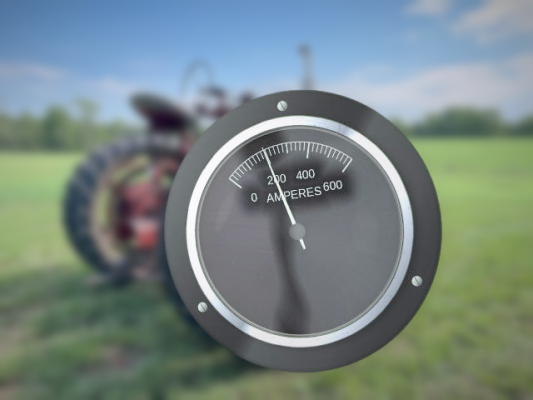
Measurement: 200A
